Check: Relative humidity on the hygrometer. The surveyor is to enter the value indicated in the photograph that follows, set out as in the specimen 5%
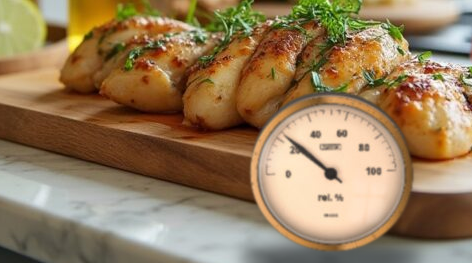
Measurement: 24%
